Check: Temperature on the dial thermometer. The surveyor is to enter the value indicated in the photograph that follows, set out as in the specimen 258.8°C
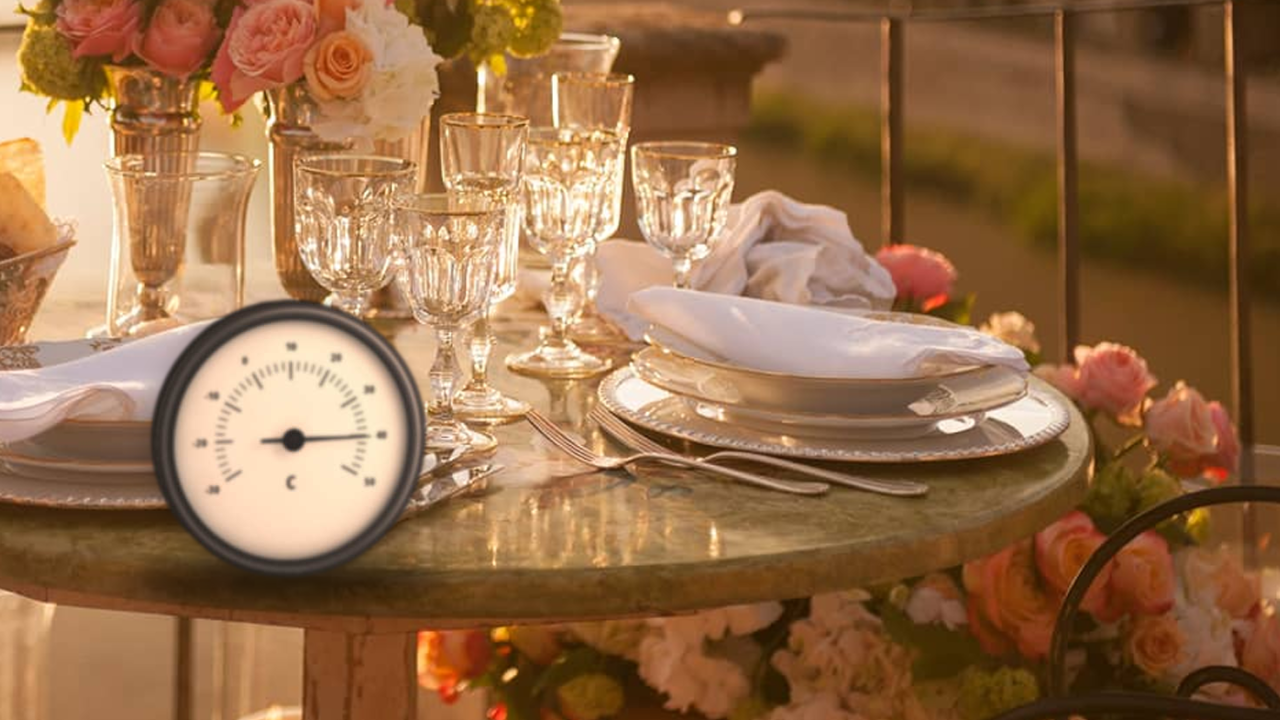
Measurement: 40°C
